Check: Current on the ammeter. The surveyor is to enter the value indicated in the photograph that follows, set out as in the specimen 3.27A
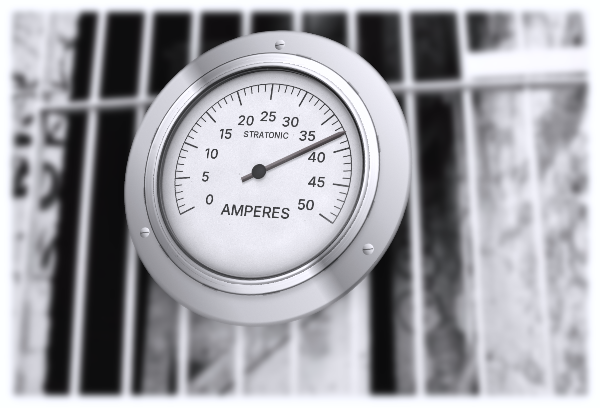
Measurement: 38A
